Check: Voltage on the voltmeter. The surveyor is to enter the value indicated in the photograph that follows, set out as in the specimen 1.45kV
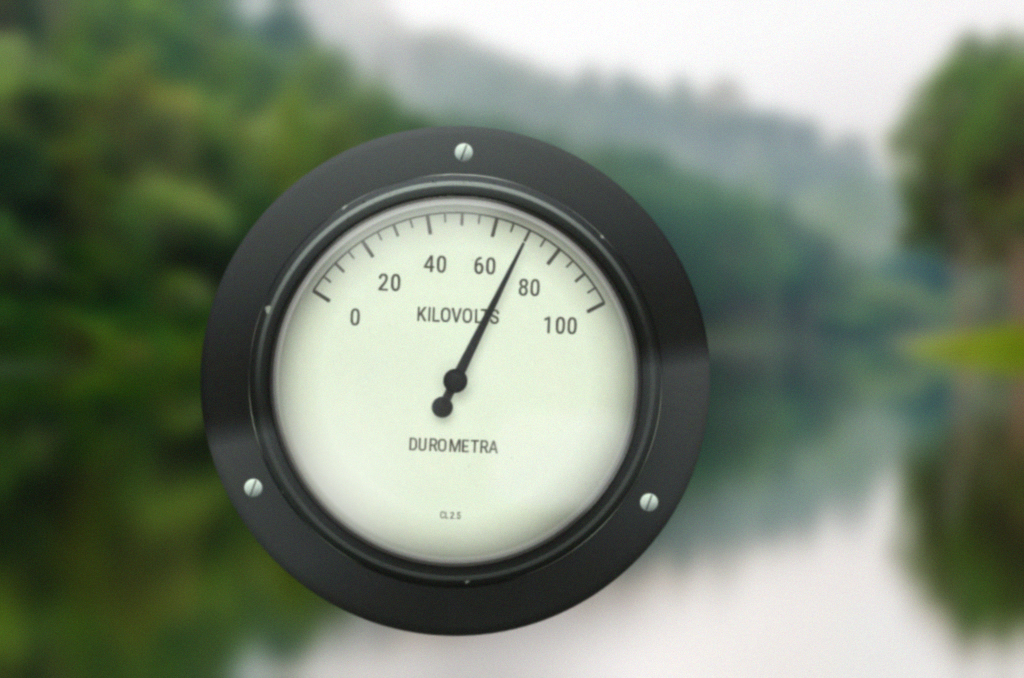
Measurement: 70kV
